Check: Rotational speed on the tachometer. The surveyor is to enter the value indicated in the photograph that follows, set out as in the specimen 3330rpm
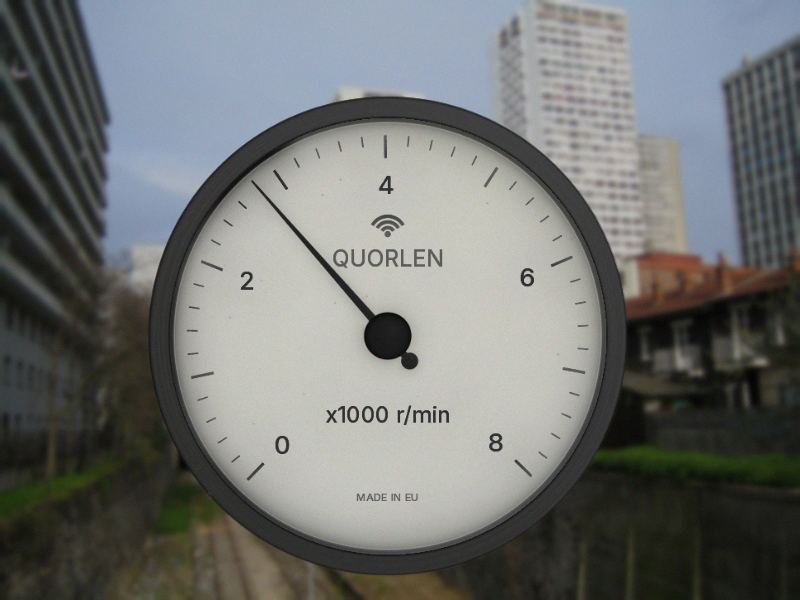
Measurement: 2800rpm
